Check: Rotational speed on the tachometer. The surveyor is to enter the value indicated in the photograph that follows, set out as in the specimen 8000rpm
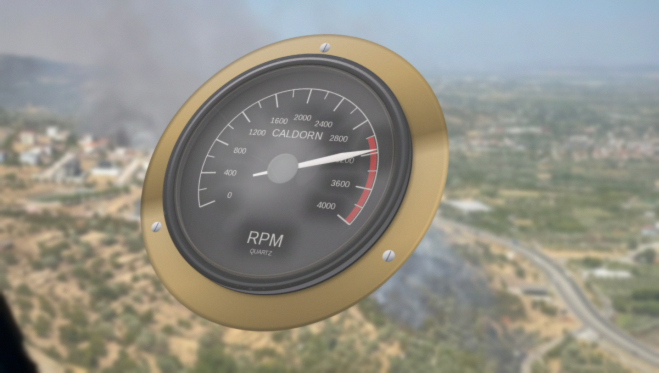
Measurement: 3200rpm
